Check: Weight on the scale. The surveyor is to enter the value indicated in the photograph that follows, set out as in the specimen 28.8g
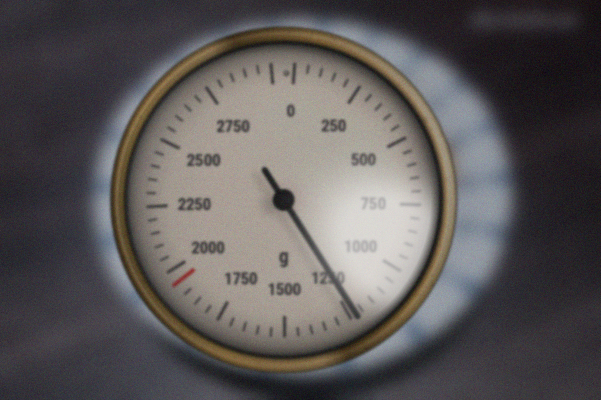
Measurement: 1225g
